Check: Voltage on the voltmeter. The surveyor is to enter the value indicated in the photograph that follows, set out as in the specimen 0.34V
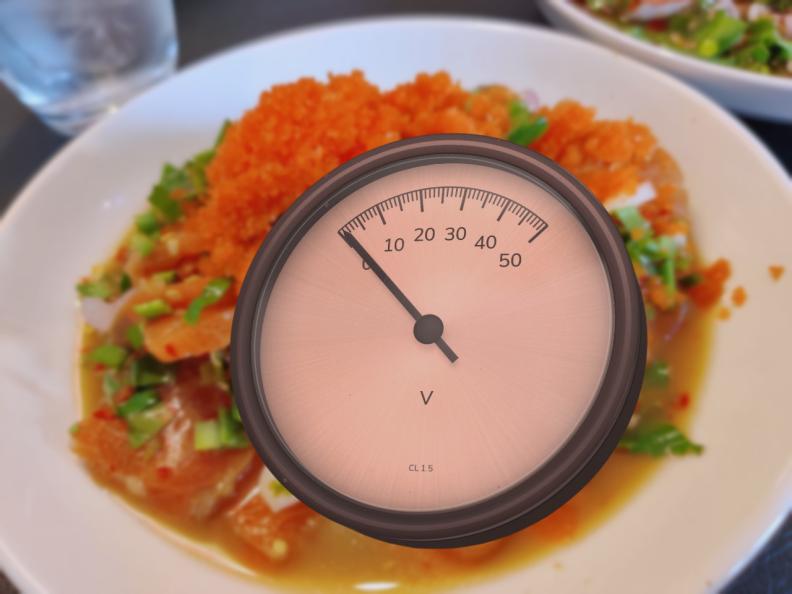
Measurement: 1V
